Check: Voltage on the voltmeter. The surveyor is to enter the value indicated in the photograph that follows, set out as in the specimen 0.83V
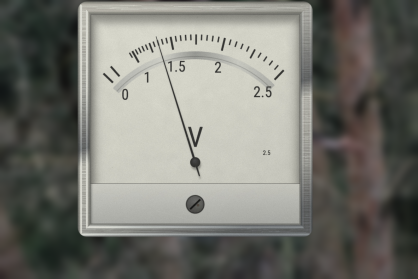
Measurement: 1.35V
